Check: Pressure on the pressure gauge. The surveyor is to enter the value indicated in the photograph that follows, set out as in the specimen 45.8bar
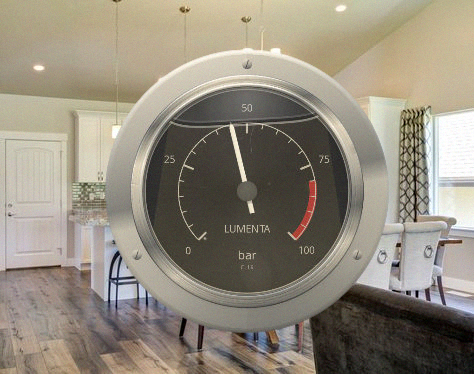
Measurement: 45bar
